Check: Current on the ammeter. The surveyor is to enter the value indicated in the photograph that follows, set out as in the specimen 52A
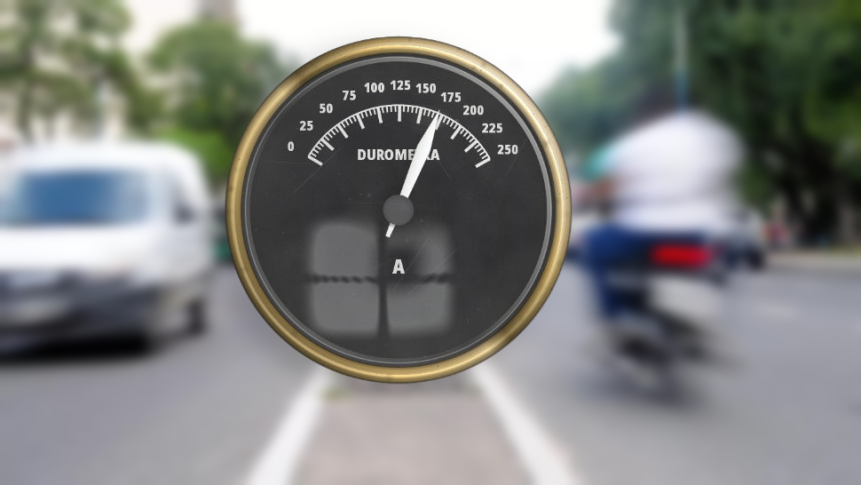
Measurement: 170A
